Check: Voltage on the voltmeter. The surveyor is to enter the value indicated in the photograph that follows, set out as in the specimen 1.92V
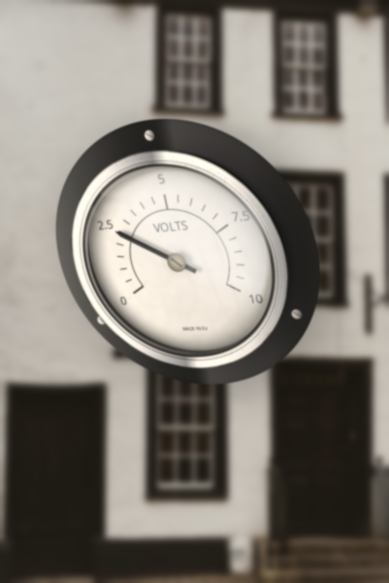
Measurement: 2.5V
